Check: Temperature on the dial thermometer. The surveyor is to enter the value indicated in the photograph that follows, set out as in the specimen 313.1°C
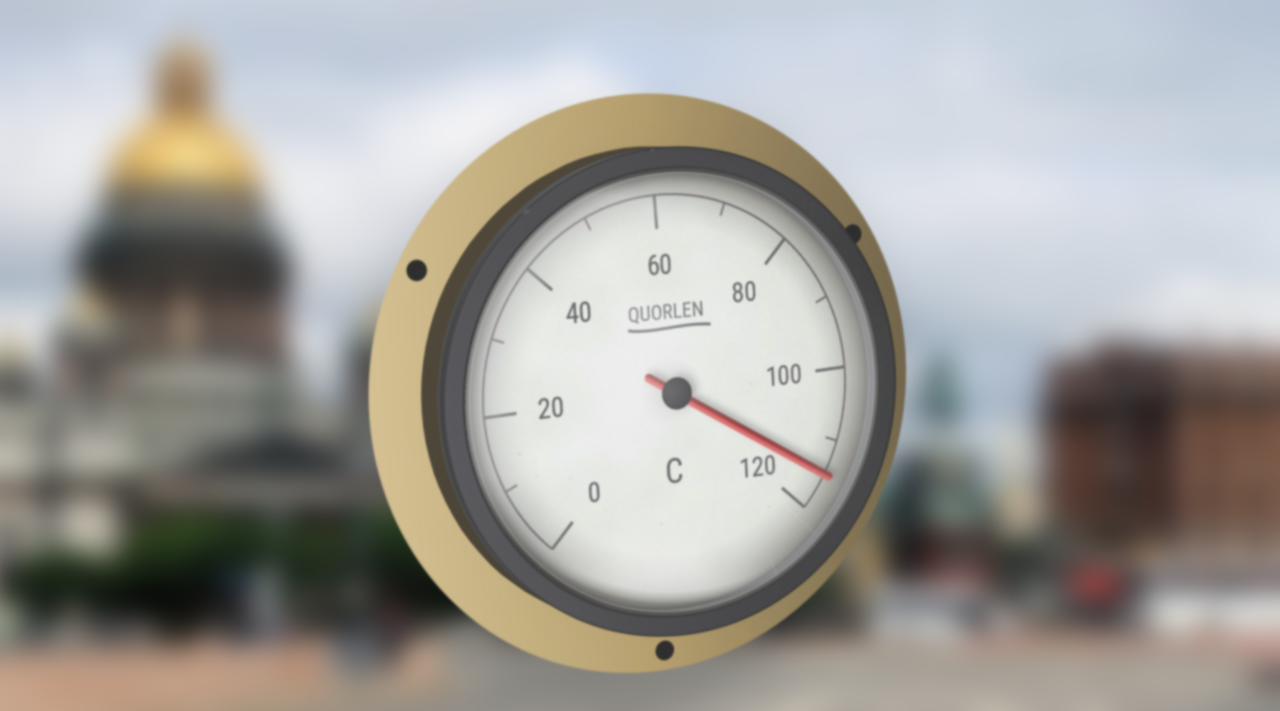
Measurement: 115°C
